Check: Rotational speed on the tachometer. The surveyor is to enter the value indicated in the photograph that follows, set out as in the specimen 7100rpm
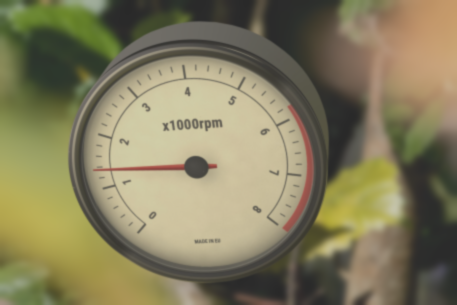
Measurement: 1400rpm
